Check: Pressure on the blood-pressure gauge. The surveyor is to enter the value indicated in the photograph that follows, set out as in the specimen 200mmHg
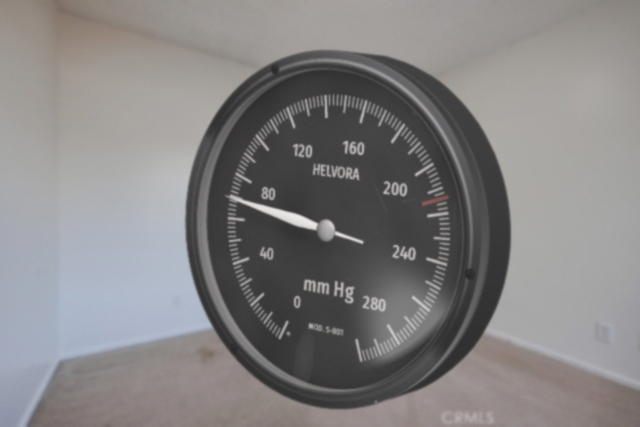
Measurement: 70mmHg
